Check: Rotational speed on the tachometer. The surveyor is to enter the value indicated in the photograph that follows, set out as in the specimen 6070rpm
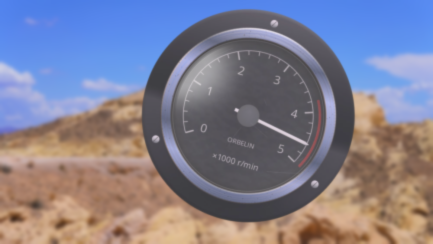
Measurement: 4600rpm
